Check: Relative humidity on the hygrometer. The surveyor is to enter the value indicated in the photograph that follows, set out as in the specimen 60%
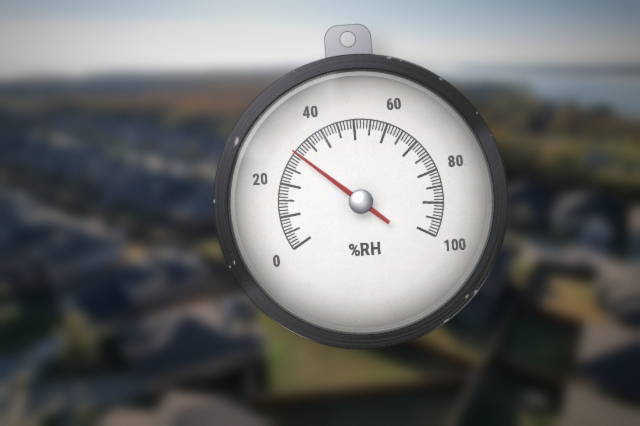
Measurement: 30%
